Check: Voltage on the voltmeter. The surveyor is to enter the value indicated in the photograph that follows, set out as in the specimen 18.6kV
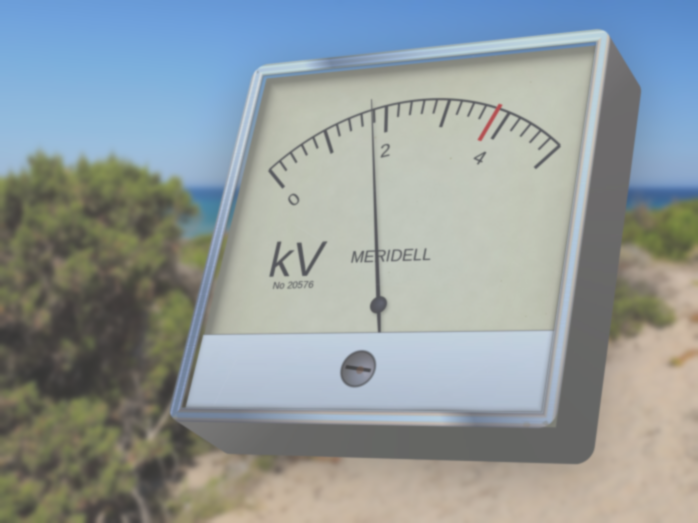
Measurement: 1.8kV
